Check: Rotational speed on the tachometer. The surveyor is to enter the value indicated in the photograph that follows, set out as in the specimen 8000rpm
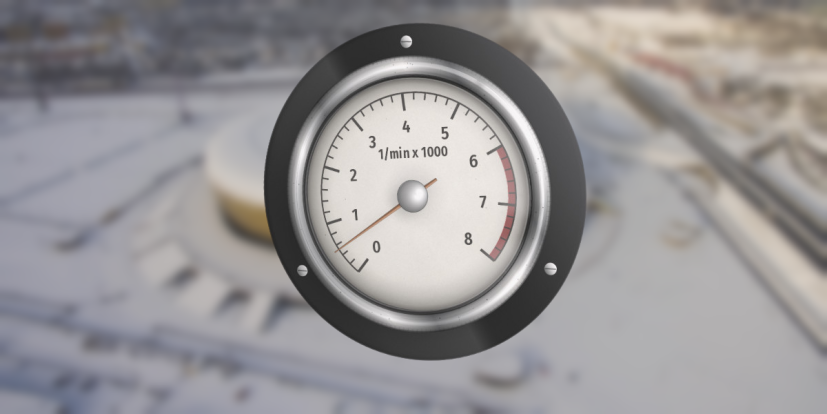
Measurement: 500rpm
